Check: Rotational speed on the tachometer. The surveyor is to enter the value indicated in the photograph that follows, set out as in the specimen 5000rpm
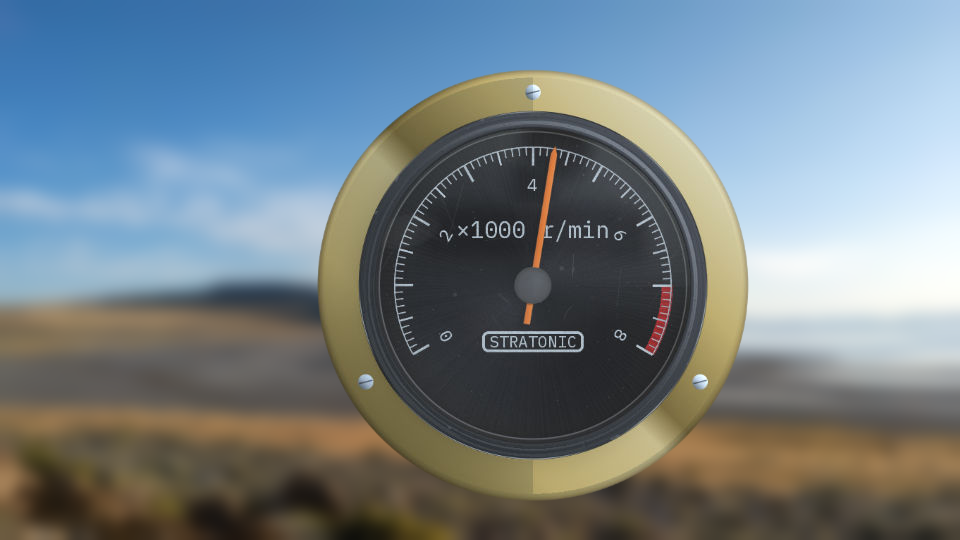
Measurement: 4300rpm
